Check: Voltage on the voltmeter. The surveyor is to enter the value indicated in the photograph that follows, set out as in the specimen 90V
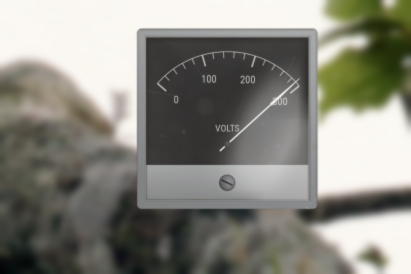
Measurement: 290V
